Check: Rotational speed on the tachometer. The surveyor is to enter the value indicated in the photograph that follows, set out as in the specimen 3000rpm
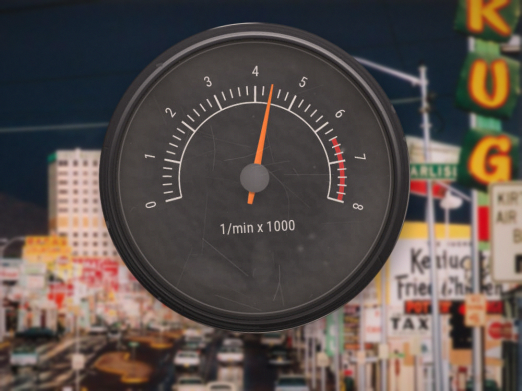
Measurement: 4400rpm
